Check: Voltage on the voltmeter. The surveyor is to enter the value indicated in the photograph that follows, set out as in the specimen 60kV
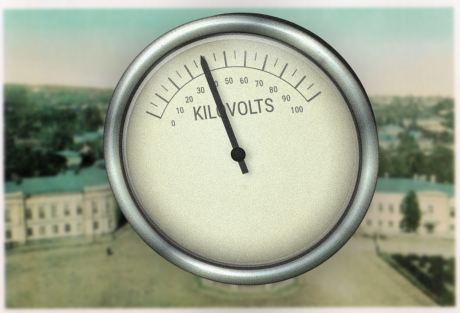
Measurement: 40kV
